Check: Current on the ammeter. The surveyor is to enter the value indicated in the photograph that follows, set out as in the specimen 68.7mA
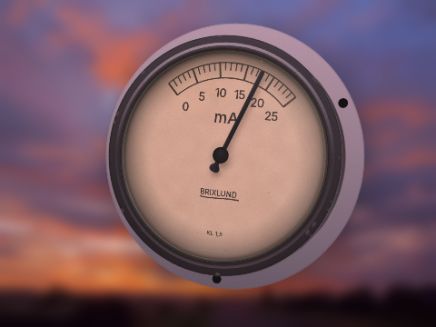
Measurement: 18mA
